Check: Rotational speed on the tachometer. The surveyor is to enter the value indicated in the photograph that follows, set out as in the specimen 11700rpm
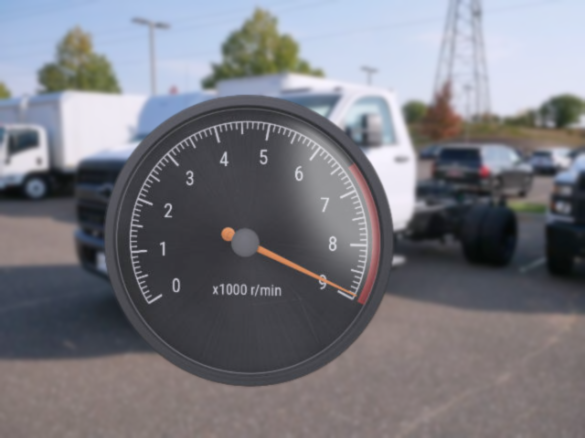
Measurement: 8900rpm
